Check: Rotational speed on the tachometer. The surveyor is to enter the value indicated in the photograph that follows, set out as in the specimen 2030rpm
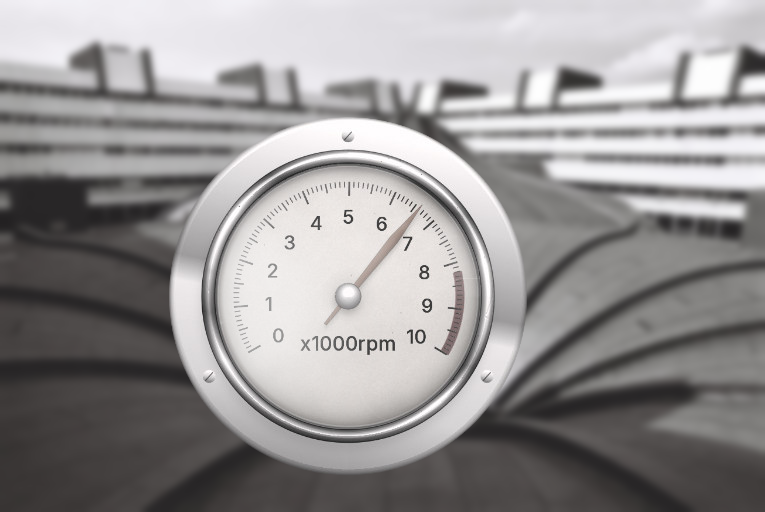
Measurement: 6600rpm
